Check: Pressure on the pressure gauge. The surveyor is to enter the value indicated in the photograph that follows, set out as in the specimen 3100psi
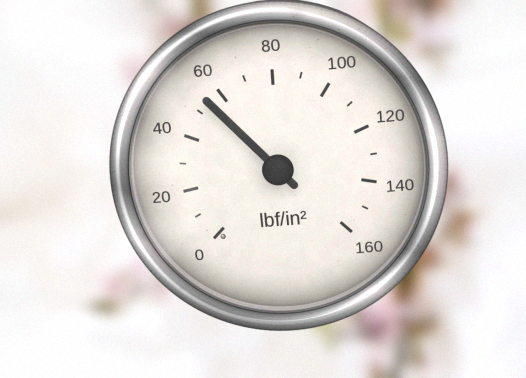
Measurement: 55psi
